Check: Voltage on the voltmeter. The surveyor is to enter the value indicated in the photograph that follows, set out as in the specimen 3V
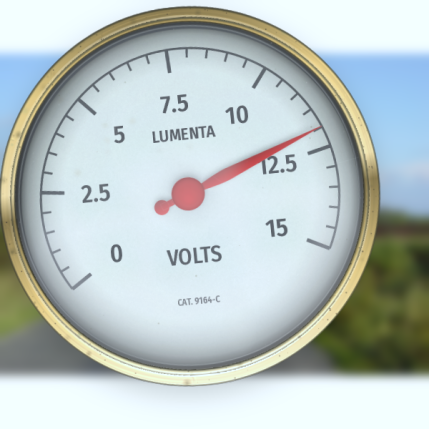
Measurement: 12V
